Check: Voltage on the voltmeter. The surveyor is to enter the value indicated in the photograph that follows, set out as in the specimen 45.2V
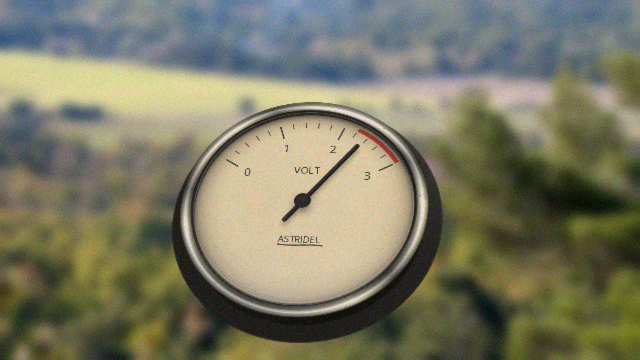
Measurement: 2.4V
